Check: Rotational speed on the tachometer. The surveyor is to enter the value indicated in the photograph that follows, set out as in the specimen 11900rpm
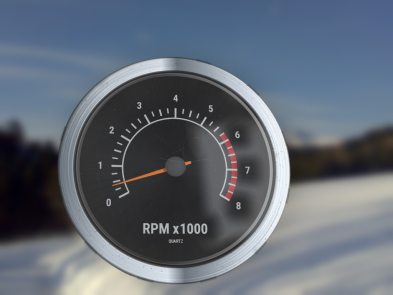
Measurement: 375rpm
